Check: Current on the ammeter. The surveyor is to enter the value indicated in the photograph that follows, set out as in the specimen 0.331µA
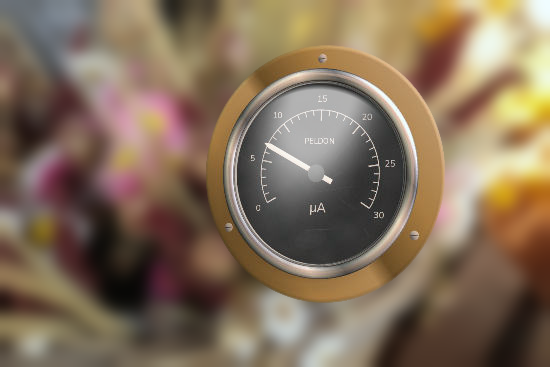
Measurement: 7µA
